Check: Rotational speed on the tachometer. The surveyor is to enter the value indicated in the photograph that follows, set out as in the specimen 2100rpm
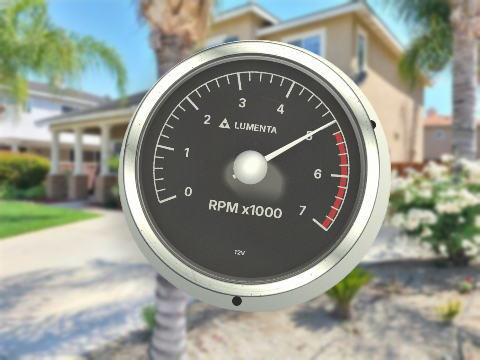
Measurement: 5000rpm
